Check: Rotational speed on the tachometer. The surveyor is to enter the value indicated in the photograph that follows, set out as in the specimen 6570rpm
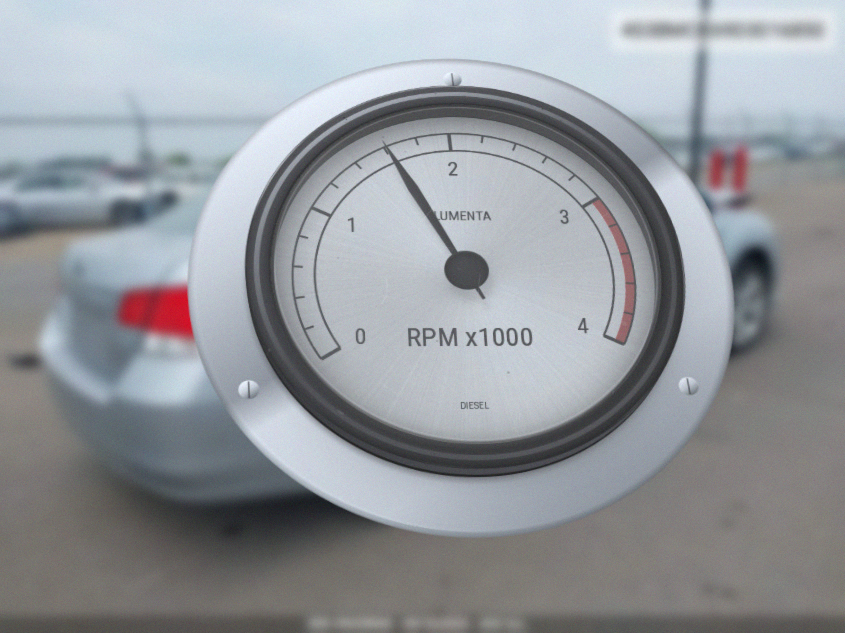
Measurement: 1600rpm
